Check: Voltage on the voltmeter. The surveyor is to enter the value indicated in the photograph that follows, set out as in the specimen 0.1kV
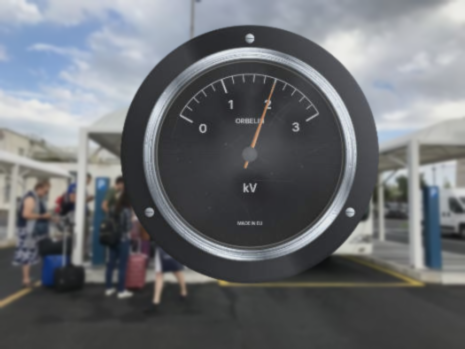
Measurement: 2kV
